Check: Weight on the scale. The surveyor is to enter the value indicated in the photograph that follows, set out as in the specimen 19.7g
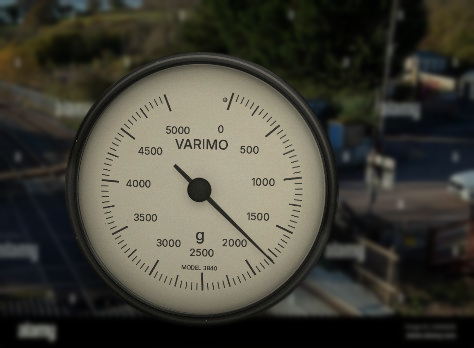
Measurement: 1800g
